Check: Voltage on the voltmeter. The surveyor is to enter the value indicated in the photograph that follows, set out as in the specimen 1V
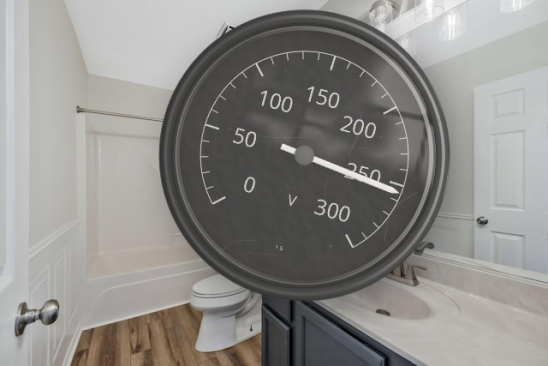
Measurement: 255V
